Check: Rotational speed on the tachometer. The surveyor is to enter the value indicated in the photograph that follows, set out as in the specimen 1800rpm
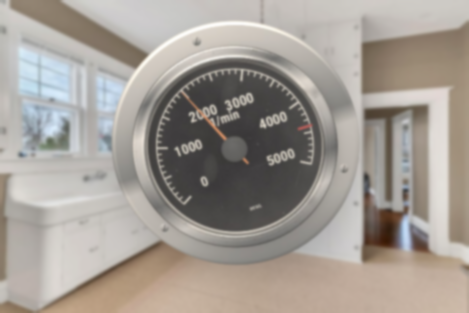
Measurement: 2000rpm
